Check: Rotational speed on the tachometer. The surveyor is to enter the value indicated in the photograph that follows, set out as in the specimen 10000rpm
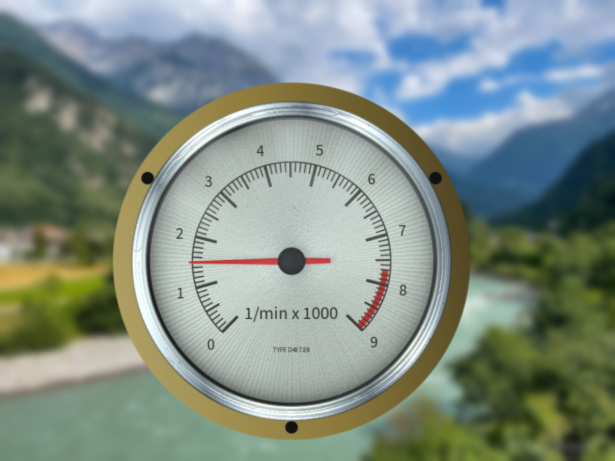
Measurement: 1500rpm
